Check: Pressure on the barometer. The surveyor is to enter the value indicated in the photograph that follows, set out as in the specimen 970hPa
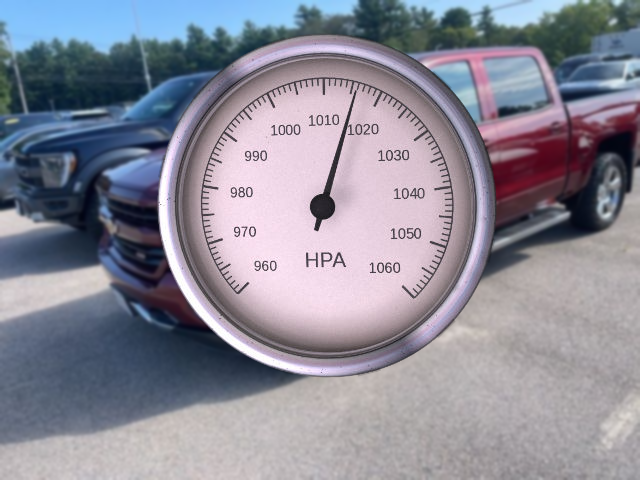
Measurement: 1016hPa
